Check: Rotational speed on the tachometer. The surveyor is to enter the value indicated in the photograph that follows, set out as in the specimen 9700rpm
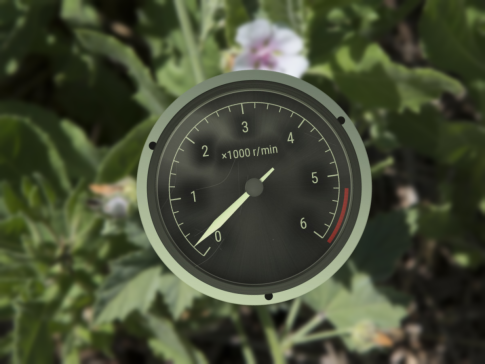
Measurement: 200rpm
